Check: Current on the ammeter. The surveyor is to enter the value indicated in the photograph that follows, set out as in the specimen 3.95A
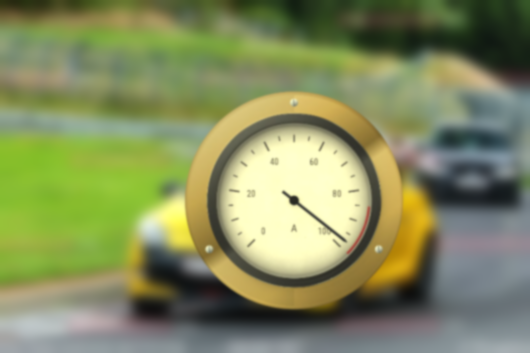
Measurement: 97.5A
